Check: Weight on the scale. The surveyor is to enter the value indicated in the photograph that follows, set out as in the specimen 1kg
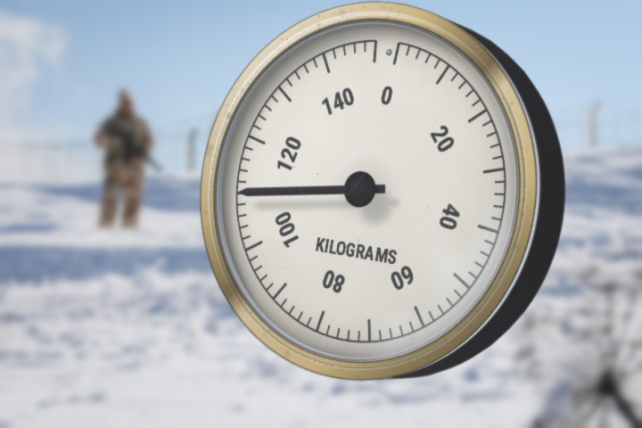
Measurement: 110kg
